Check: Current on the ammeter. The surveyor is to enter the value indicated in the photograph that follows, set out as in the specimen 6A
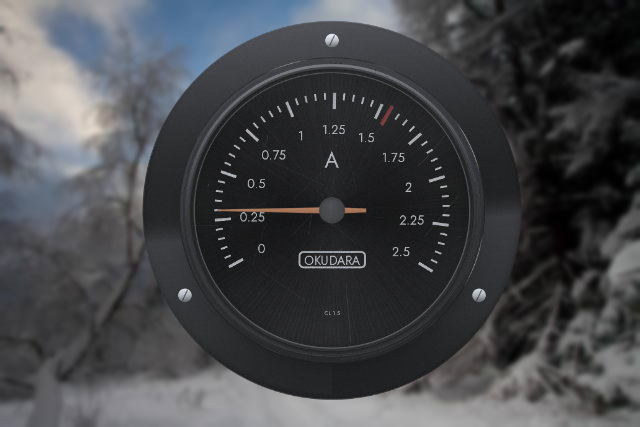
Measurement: 0.3A
